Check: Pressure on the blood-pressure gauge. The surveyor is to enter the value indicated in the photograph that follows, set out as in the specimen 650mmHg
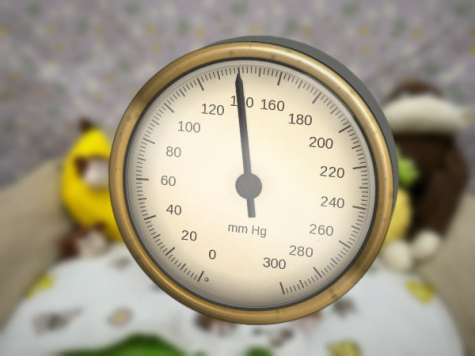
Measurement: 140mmHg
